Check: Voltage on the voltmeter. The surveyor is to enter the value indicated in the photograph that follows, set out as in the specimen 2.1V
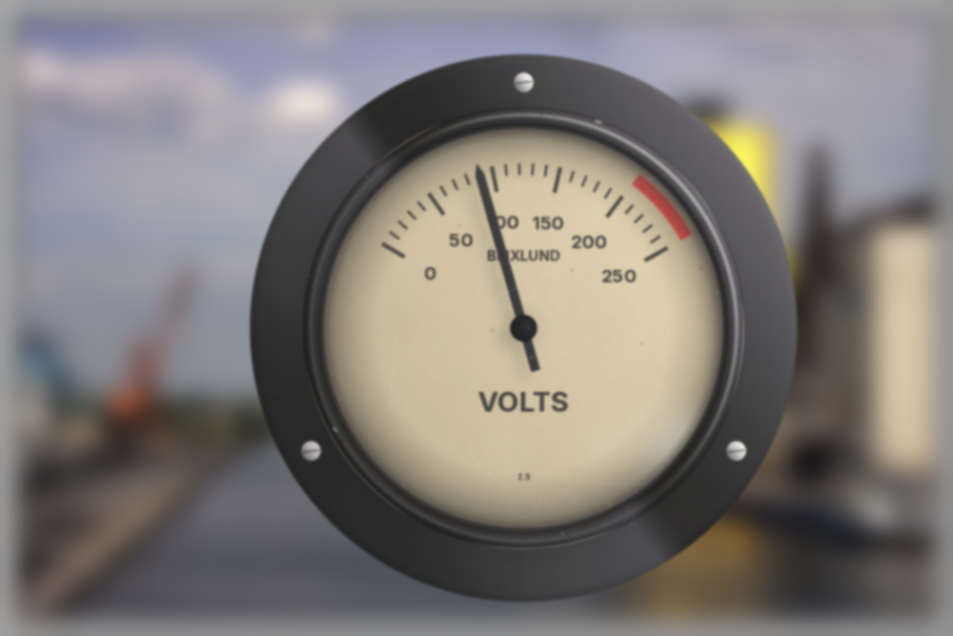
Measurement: 90V
